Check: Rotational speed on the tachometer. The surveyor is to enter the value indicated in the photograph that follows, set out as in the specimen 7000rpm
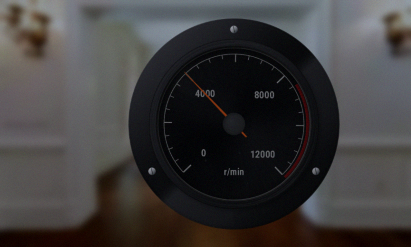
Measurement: 4000rpm
